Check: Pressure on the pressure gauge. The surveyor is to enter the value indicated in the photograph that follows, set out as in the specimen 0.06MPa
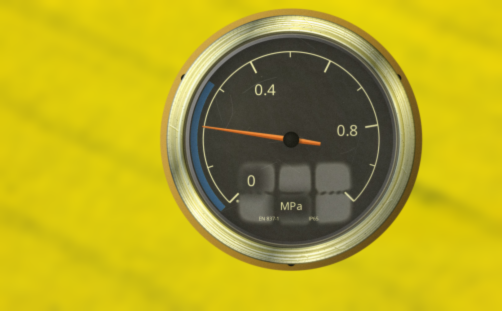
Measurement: 0.2MPa
